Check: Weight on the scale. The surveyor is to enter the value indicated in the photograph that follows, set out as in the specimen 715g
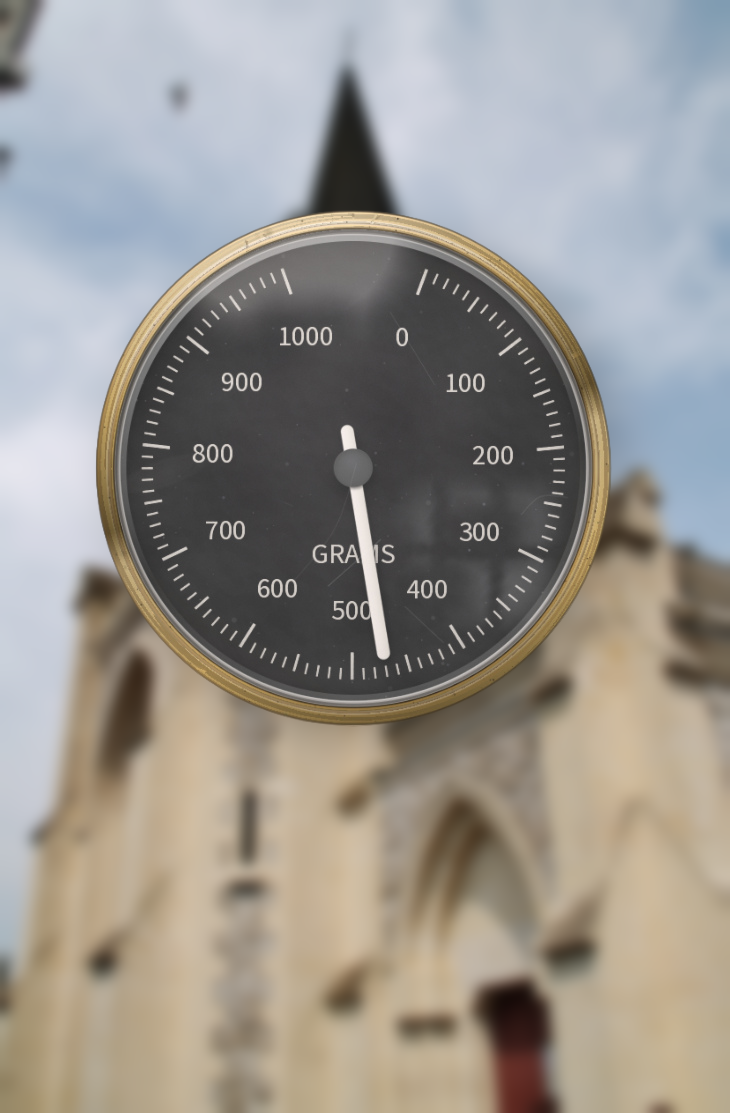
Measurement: 470g
